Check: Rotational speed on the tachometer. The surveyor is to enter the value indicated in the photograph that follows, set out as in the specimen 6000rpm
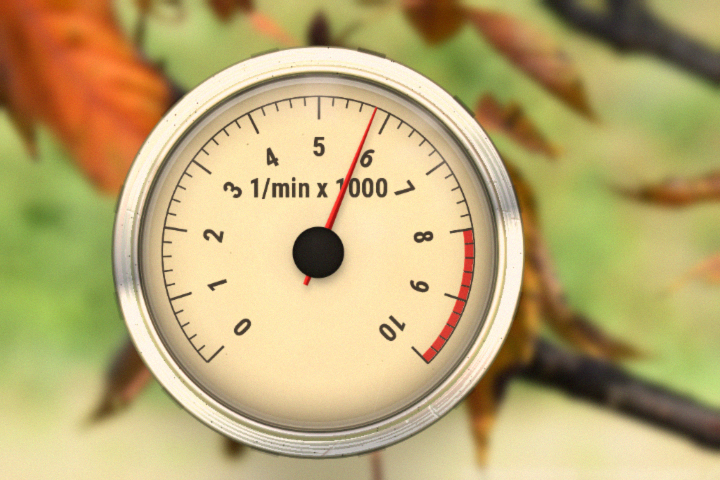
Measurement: 5800rpm
